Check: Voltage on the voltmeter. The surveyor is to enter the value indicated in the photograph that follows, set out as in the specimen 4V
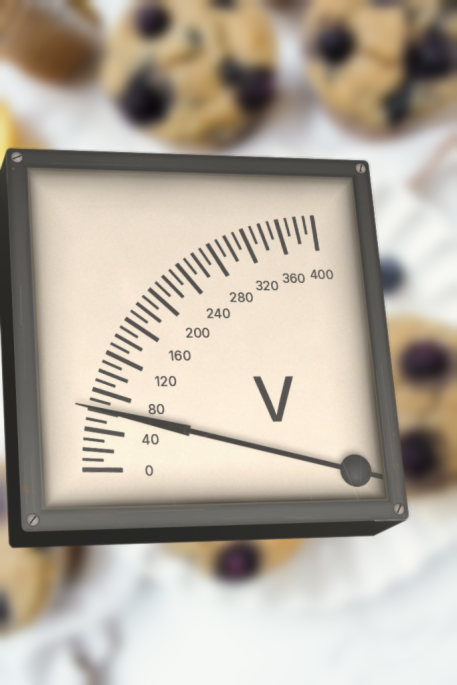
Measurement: 60V
